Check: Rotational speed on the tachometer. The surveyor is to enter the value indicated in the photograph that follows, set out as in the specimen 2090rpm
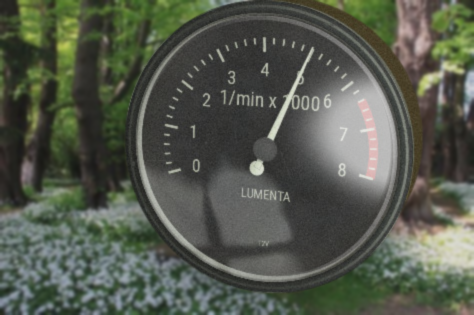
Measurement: 5000rpm
